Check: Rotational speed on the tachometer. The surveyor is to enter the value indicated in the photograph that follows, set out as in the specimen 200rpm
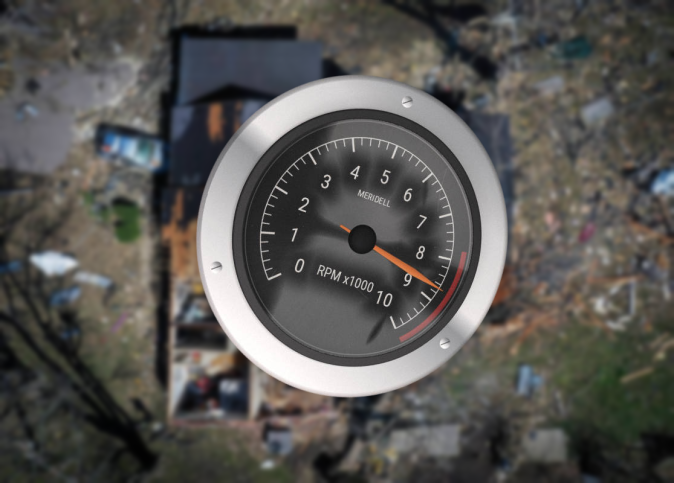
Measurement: 8700rpm
